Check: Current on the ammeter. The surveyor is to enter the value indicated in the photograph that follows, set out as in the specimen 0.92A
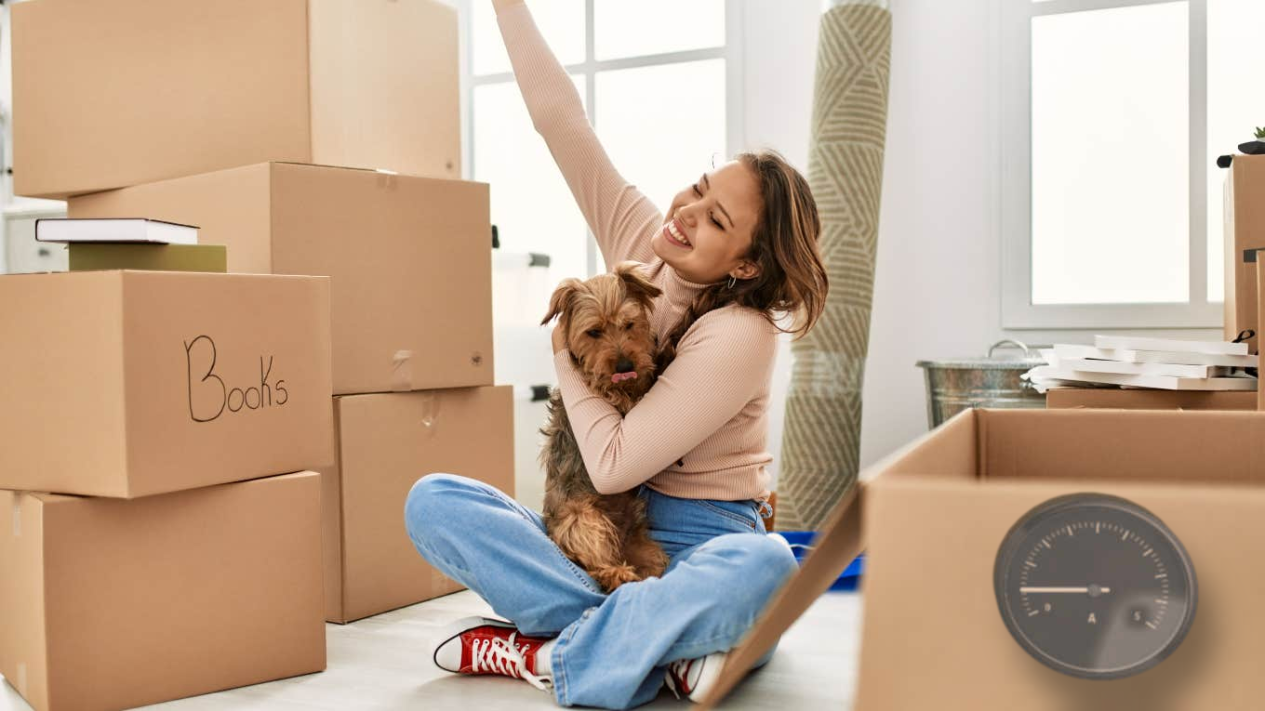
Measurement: 0.5A
